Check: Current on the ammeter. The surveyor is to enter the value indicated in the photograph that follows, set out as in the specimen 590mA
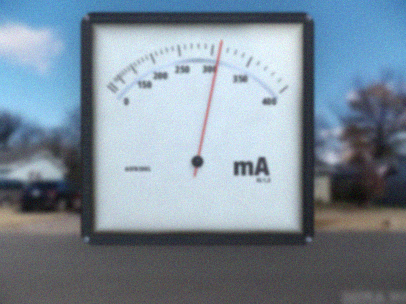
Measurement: 310mA
